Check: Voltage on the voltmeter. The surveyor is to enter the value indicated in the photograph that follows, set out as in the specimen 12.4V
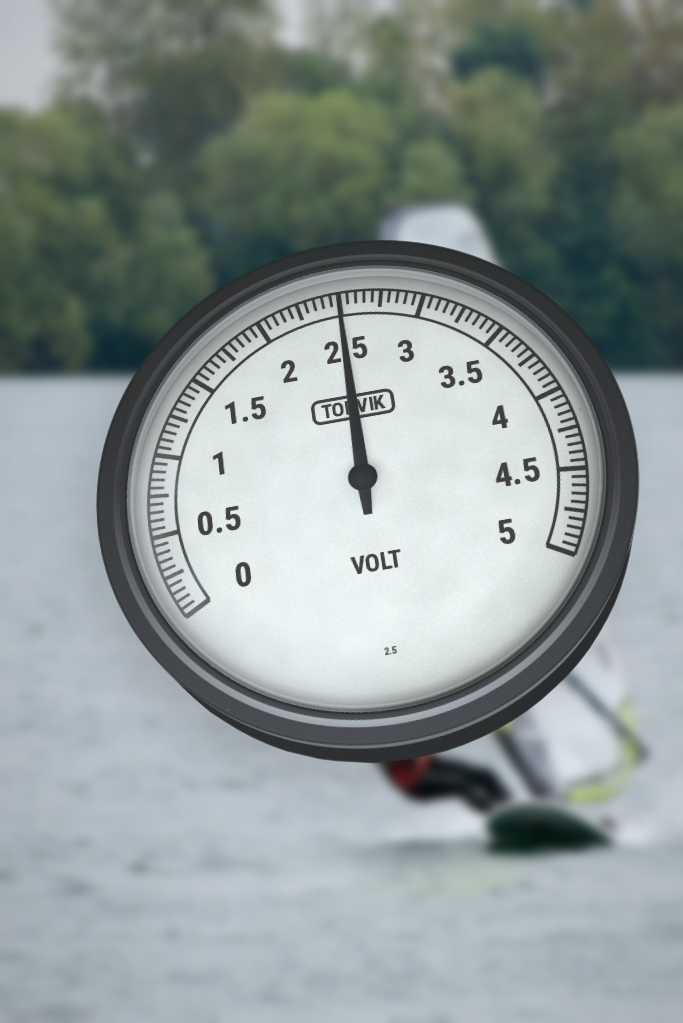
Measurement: 2.5V
